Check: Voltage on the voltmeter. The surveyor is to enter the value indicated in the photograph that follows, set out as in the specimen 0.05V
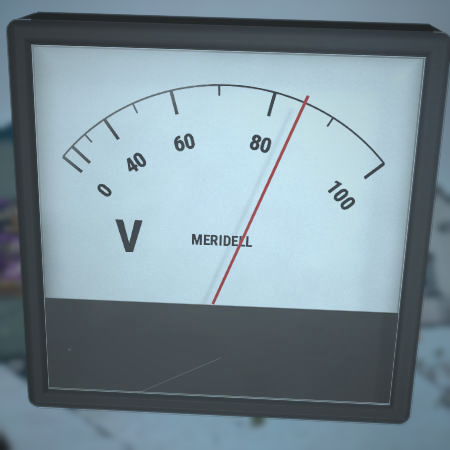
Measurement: 85V
